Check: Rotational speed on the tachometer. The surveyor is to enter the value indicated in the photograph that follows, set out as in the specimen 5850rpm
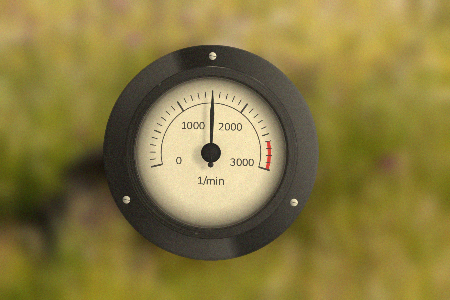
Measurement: 1500rpm
